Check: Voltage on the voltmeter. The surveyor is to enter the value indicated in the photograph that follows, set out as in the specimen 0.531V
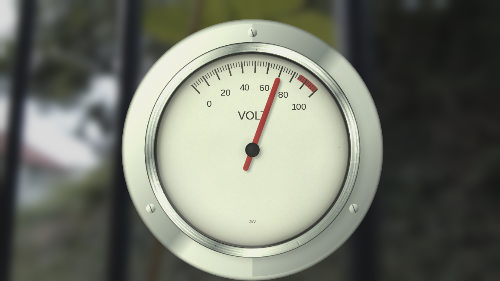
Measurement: 70V
